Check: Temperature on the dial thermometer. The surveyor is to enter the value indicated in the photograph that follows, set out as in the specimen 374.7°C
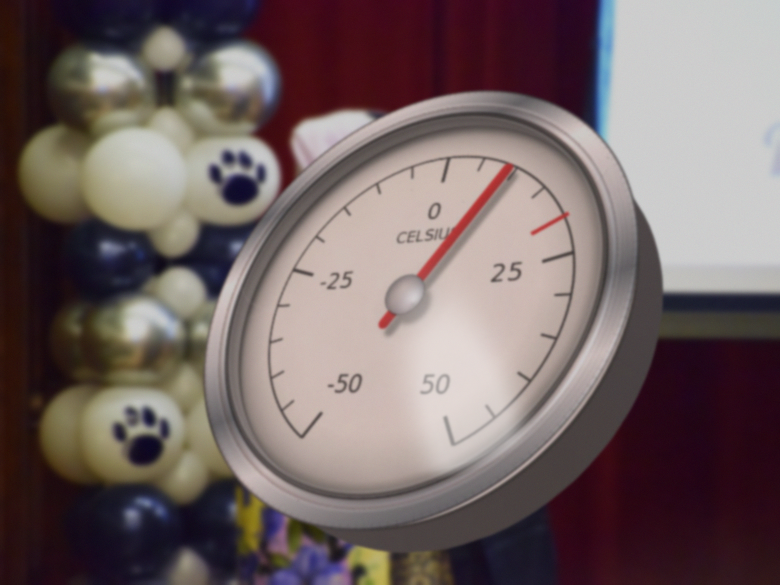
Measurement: 10°C
